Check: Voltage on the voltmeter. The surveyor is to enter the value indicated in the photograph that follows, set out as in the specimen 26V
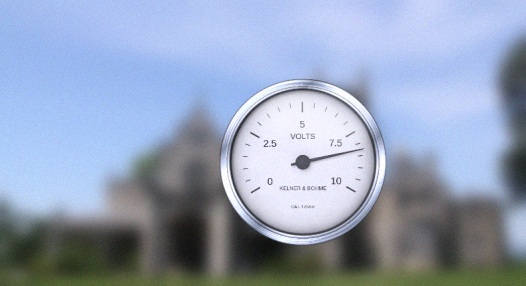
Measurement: 8.25V
